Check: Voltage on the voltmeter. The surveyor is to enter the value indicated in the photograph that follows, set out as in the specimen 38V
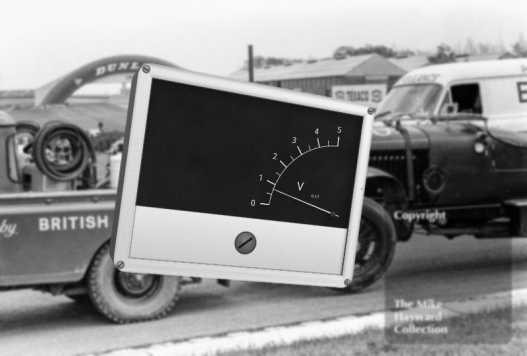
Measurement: 0.75V
